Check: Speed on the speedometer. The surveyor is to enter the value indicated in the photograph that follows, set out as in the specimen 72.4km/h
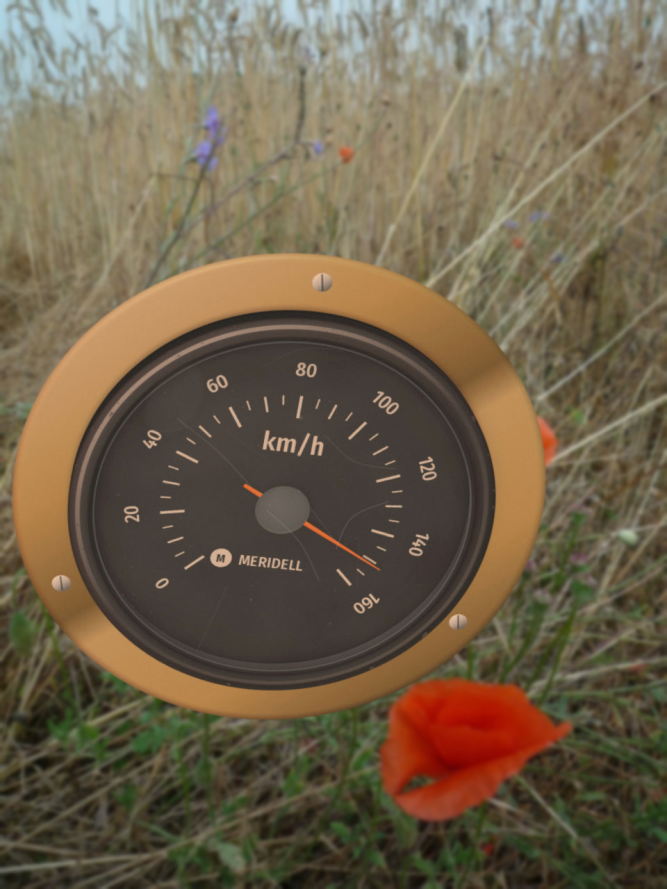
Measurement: 150km/h
